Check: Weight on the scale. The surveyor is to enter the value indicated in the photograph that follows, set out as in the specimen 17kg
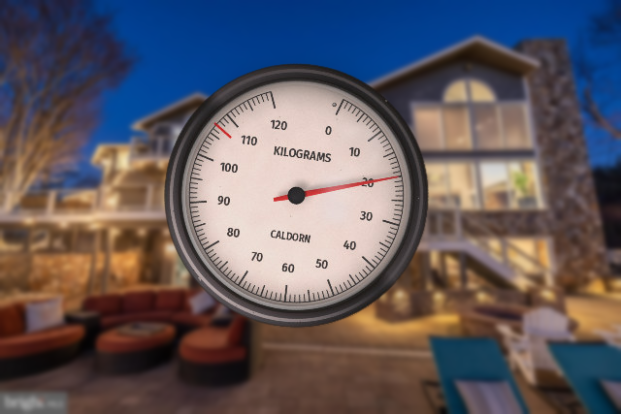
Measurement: 20kg
